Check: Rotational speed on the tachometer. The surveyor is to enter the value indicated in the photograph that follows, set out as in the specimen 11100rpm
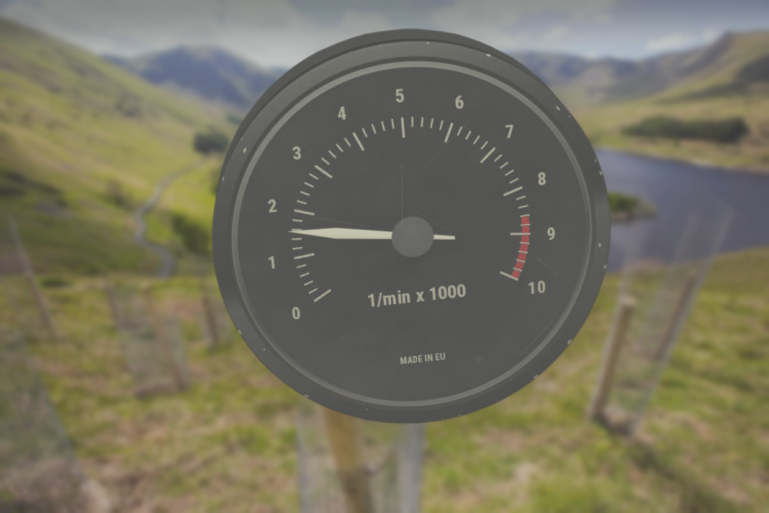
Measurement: 1600rpm
